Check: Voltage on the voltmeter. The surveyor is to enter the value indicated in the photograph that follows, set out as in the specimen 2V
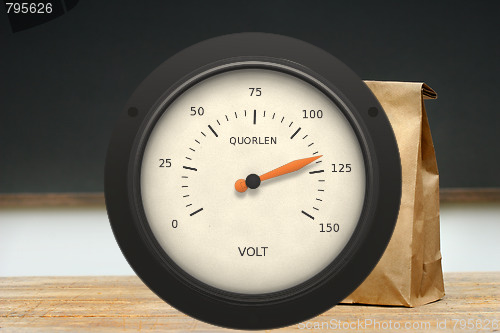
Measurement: 117.5V
